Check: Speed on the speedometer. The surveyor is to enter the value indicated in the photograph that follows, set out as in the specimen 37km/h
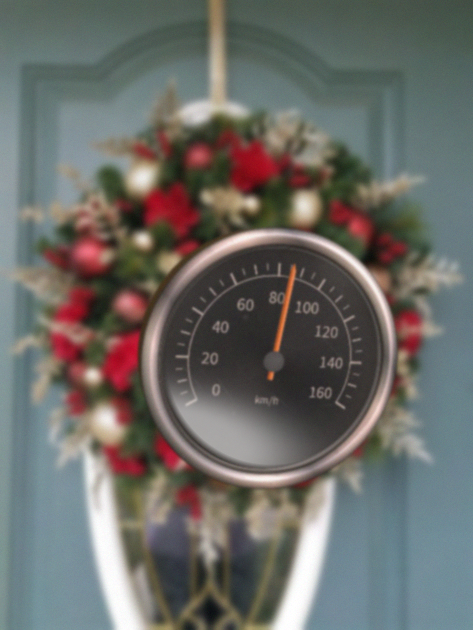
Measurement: 85km/h
